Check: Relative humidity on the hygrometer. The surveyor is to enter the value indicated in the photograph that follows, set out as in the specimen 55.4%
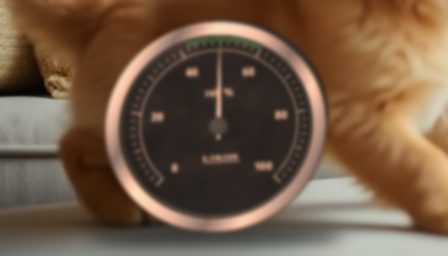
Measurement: 50%
